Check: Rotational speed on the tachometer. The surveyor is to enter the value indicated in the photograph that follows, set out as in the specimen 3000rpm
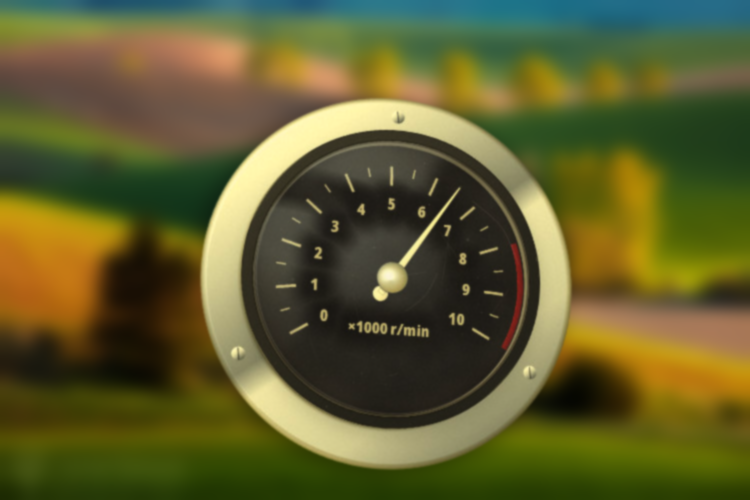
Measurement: 6500rpm
